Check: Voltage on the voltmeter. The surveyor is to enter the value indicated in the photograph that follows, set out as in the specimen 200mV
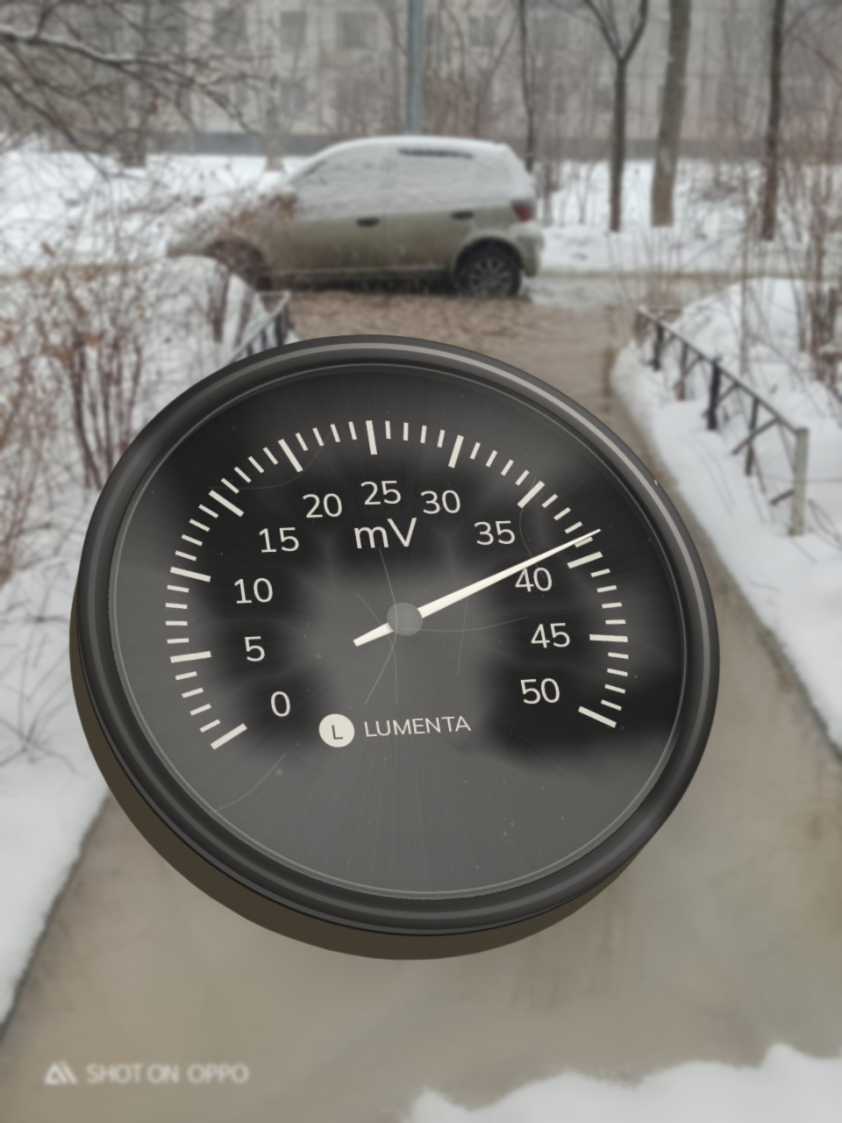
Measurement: 39mV
